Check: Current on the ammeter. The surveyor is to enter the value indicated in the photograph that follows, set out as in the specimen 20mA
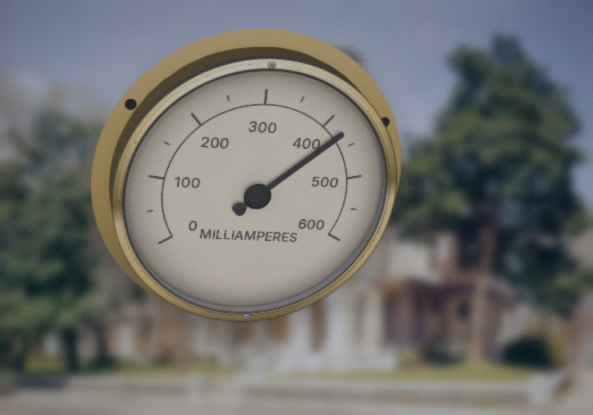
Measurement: 425mA
